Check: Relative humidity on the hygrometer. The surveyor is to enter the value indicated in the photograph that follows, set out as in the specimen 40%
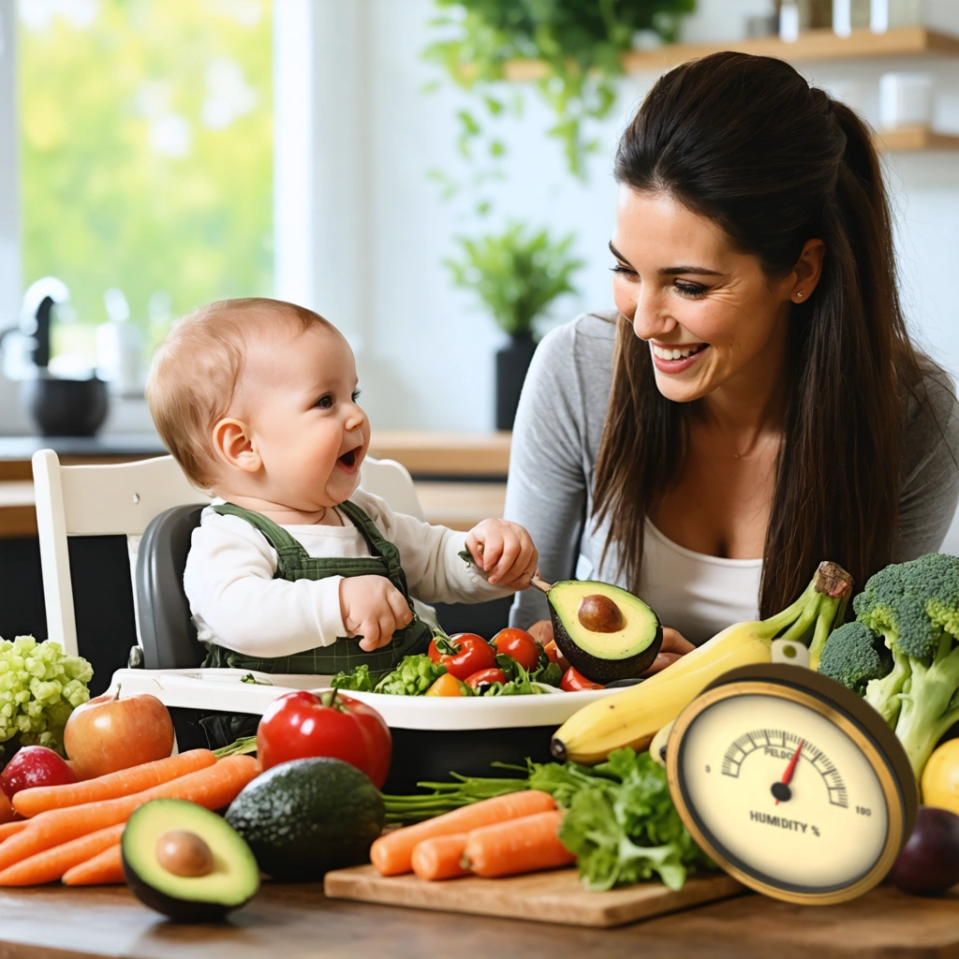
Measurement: 60%
